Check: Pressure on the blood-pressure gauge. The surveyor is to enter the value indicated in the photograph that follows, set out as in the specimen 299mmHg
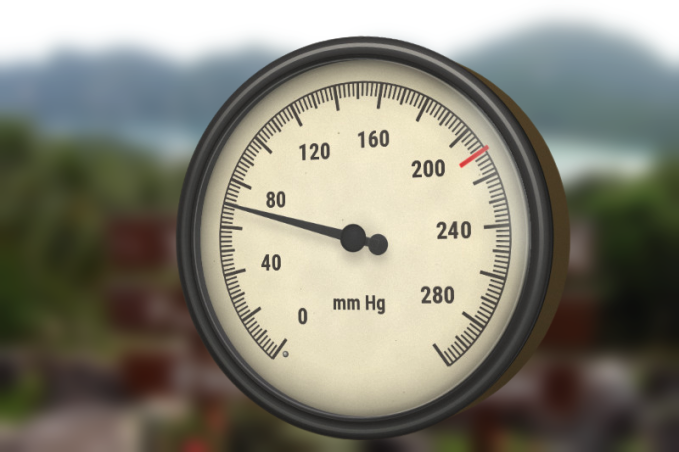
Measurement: 70mmHg
